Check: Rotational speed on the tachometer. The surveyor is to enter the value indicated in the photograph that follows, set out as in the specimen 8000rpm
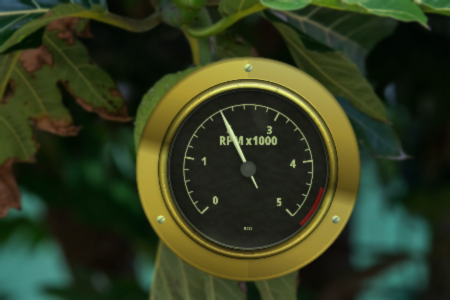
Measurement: 2000rpm
